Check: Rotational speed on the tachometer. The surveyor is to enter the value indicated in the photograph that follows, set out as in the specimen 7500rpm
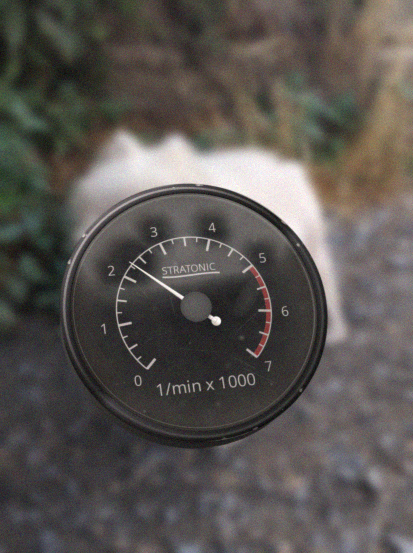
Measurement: 2250rpm
